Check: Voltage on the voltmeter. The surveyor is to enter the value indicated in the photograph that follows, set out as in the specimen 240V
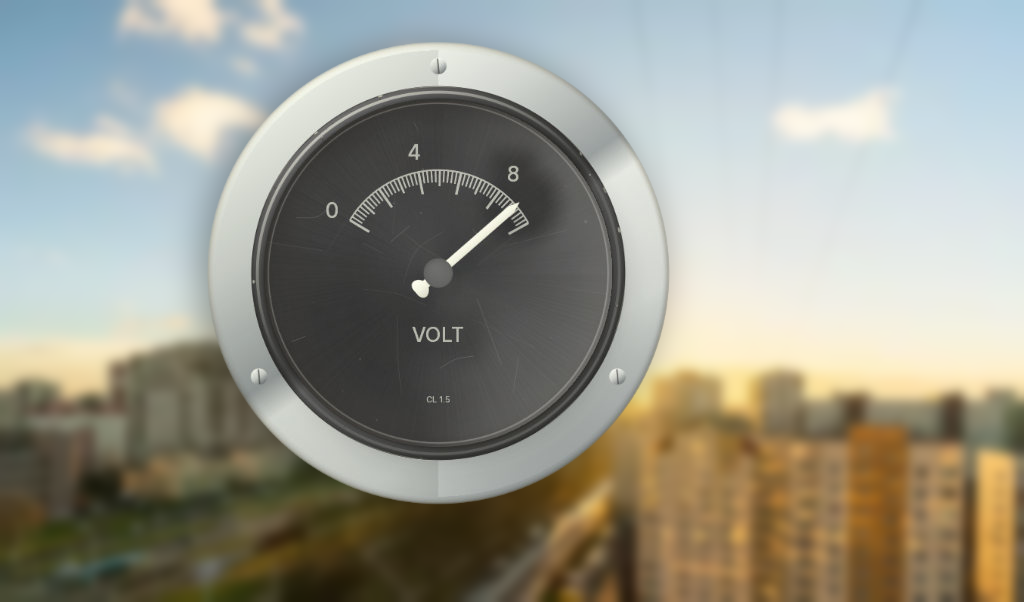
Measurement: 9V
